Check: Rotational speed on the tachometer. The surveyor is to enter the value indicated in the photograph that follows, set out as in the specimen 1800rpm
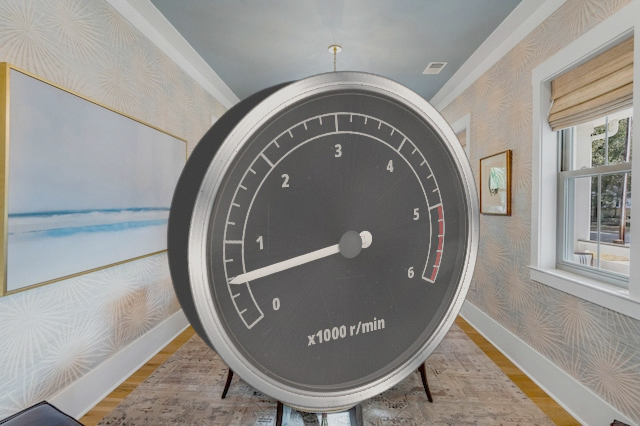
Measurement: 600rpm
